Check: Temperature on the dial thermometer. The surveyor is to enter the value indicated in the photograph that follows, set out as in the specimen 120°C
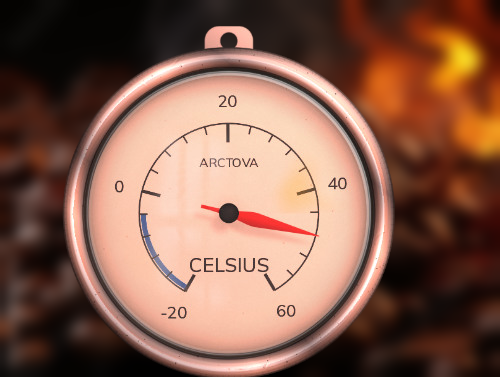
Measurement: 48°C
